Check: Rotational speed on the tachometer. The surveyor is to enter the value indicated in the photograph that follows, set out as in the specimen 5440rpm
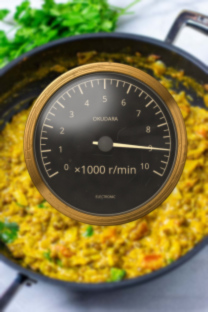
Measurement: 9000rpm
